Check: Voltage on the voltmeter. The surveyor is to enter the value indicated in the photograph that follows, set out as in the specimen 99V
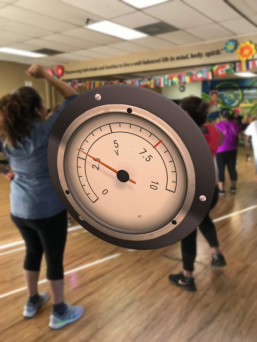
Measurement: 3V
